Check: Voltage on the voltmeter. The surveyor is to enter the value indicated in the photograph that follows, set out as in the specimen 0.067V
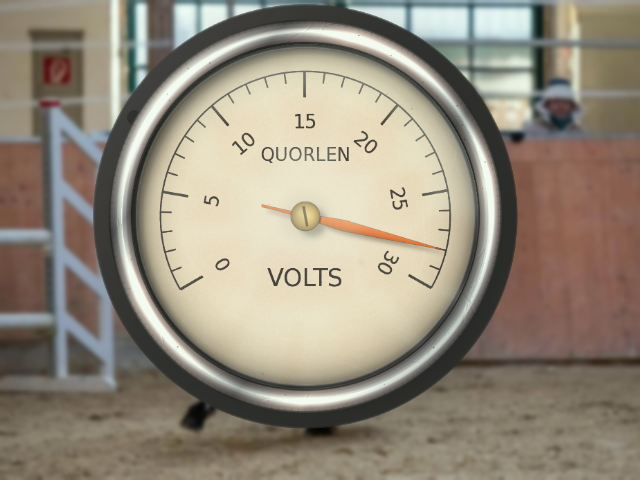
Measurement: 28V
